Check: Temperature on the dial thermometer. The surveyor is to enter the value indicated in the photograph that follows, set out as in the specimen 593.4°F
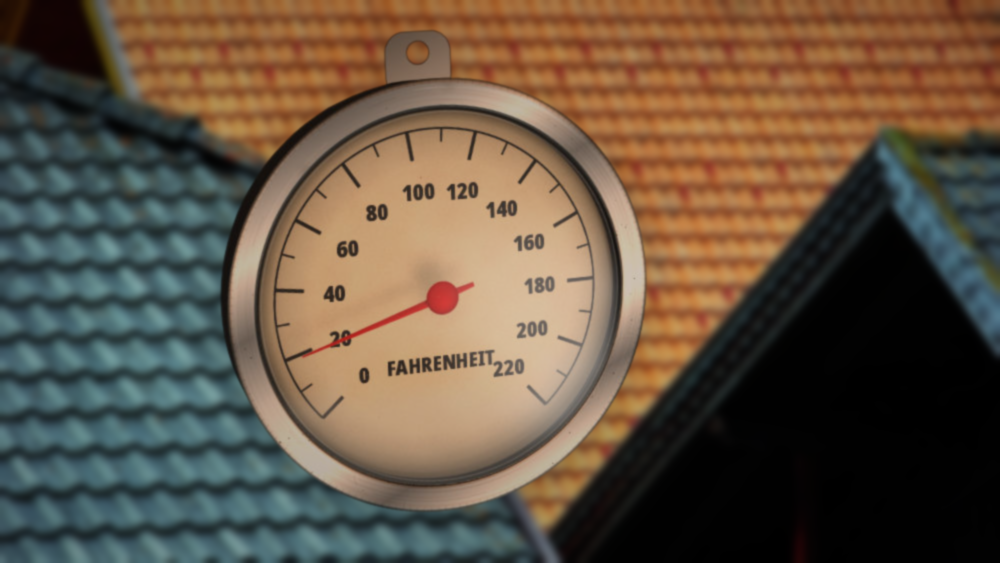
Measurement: 20°F
